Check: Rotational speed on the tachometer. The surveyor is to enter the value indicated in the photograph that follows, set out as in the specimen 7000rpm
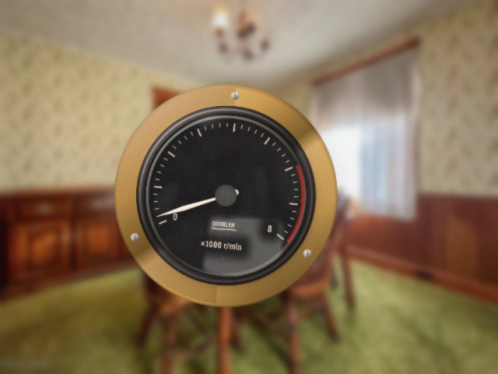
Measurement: 200rpm
